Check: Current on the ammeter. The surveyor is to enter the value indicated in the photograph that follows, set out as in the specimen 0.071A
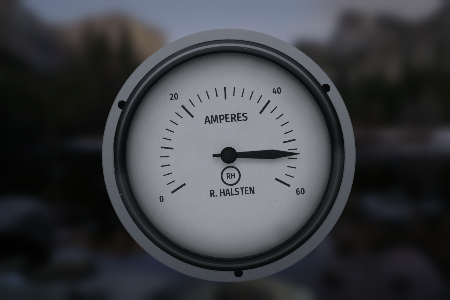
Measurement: 53A
